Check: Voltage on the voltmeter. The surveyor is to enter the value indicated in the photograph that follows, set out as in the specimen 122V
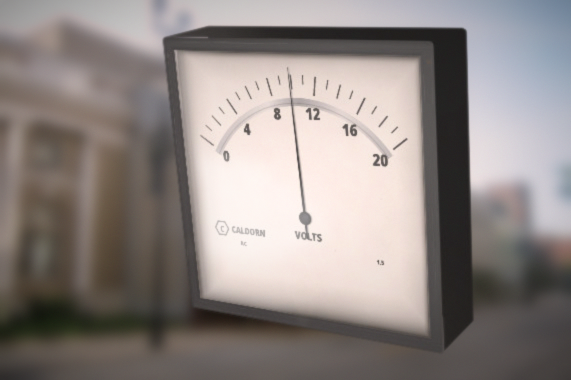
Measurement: 10V
